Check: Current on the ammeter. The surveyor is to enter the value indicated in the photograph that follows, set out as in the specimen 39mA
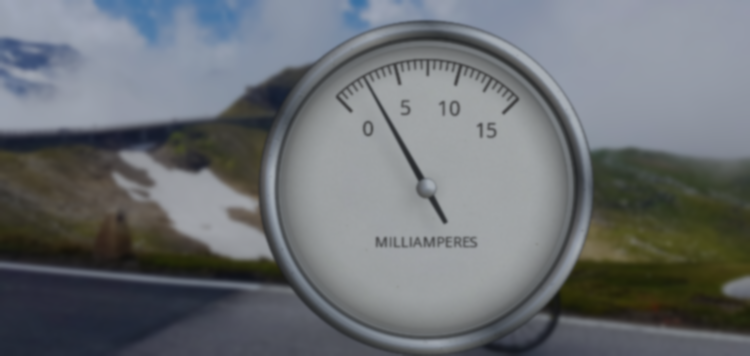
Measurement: 2.5mA
